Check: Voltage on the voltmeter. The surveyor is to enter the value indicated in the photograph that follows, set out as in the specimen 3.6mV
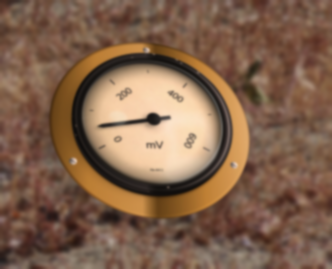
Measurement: 50mV
